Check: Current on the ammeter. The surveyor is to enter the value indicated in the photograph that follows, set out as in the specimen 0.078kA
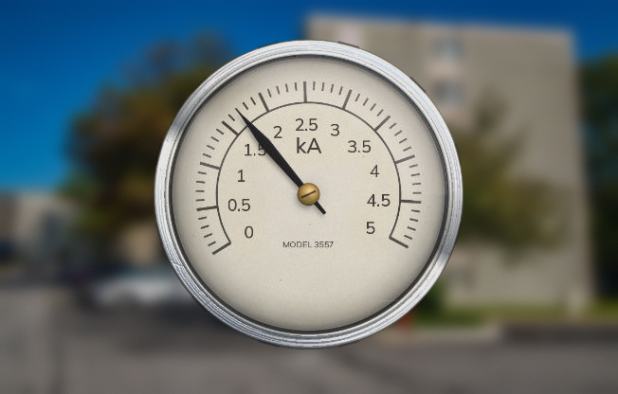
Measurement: 1.7kA
